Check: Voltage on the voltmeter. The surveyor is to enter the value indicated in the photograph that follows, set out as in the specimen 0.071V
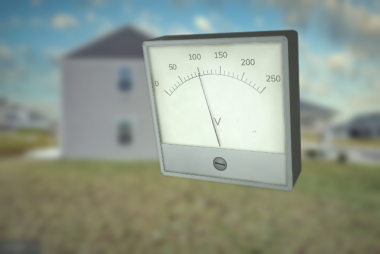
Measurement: 100V
